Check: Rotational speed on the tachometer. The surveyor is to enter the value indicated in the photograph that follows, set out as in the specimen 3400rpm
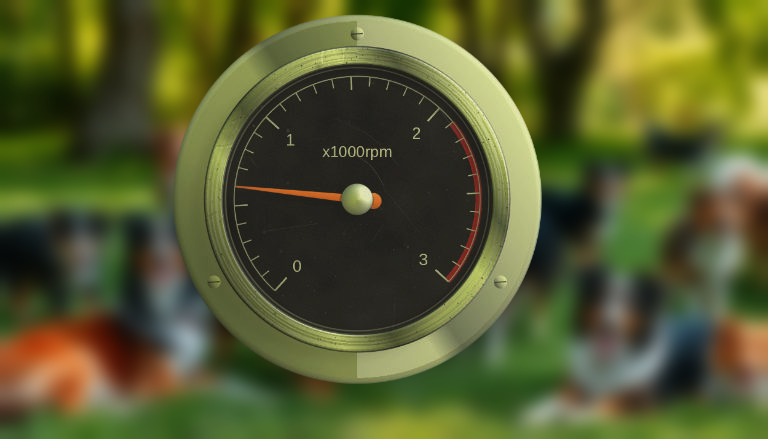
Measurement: 600rpm
